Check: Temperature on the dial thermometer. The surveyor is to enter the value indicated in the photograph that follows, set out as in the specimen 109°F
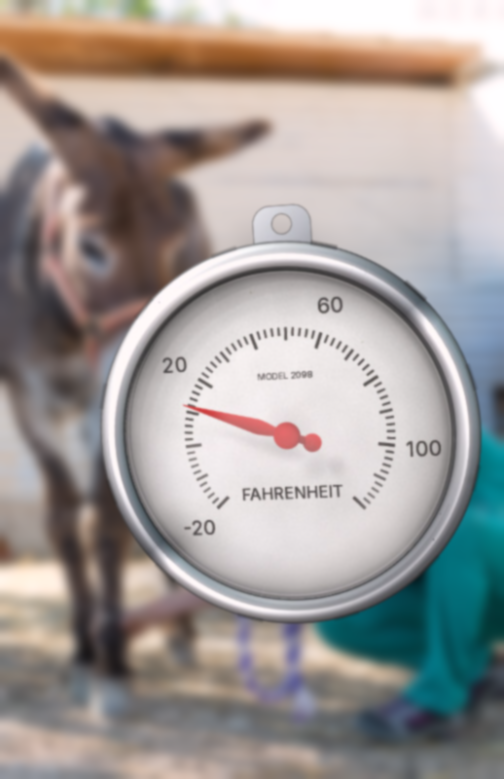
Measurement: 12°F
